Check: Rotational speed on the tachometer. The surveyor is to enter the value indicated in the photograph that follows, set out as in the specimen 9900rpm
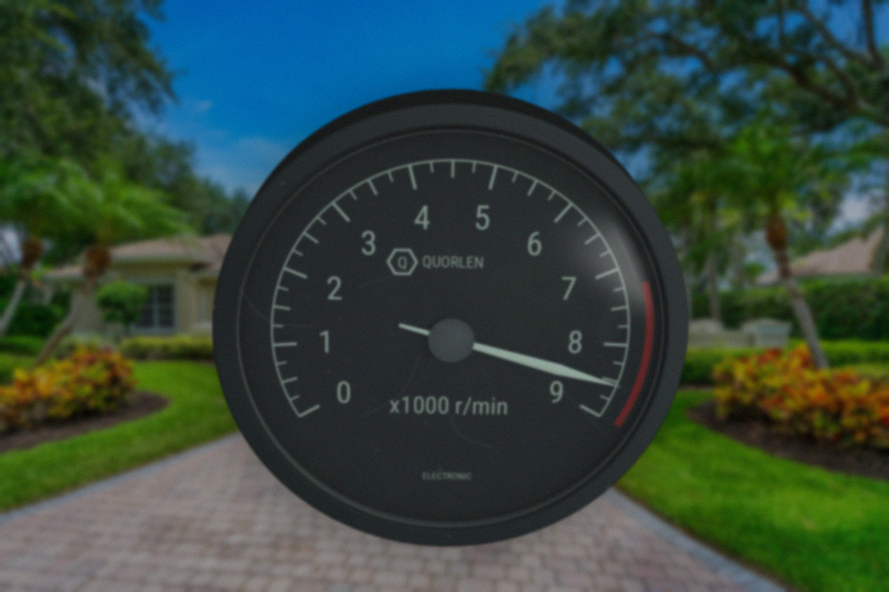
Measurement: 8500rpm
